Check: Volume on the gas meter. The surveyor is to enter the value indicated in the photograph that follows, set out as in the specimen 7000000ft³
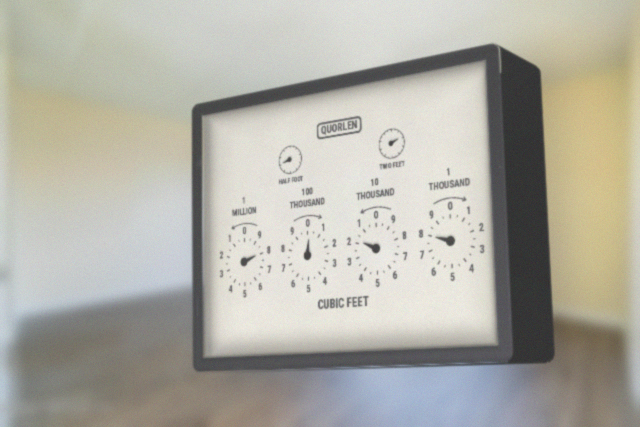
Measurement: 801800ft³
